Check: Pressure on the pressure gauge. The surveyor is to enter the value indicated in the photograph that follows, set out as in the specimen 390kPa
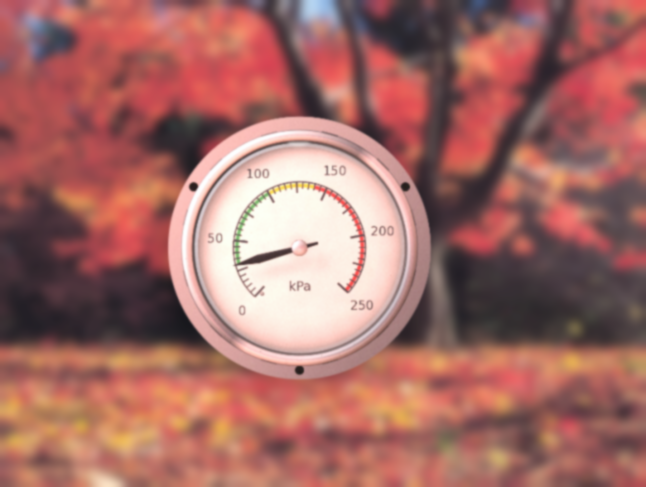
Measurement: 30kPa
